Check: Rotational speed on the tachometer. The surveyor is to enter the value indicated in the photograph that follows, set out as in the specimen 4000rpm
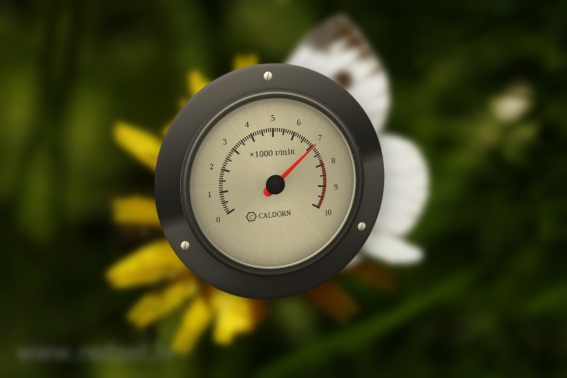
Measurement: 7000rpm
